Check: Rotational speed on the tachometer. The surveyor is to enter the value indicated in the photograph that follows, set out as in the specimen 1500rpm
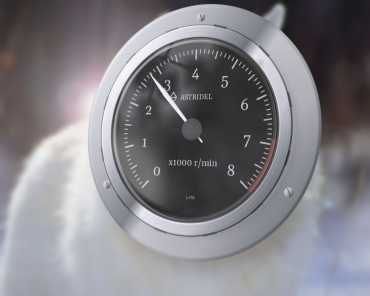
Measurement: 2800rpm
